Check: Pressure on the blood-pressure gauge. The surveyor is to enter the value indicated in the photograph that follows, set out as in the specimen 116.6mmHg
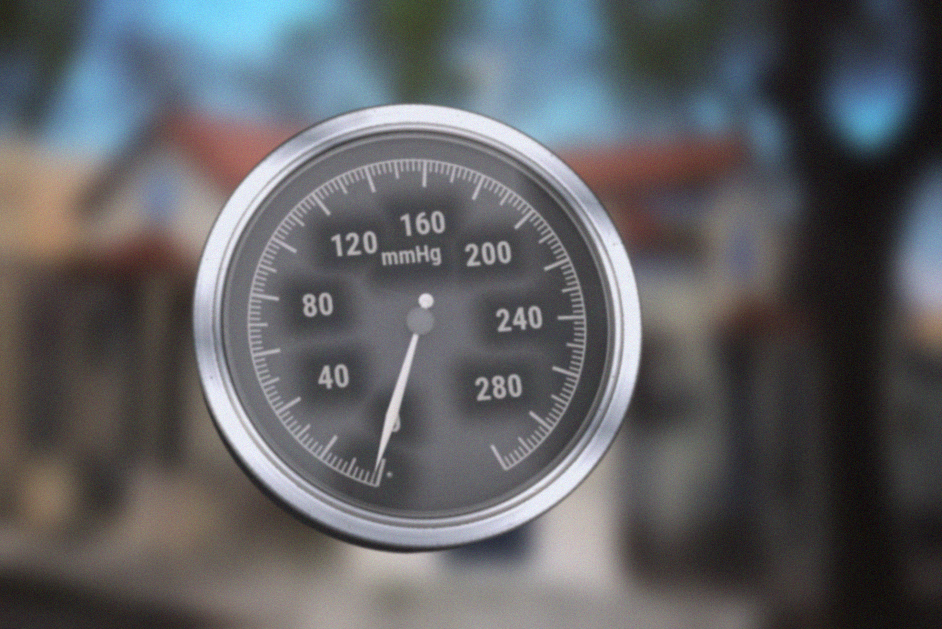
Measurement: 2mmHg
